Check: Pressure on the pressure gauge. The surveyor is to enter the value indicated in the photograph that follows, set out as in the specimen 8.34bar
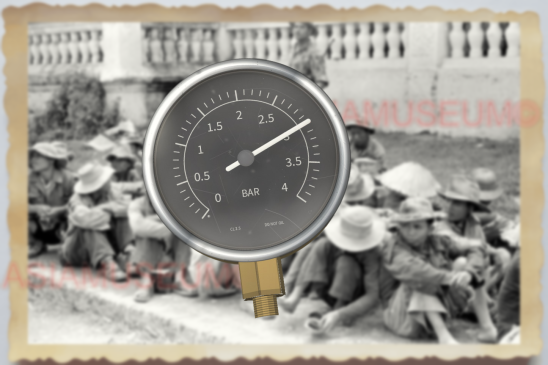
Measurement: 3bar
